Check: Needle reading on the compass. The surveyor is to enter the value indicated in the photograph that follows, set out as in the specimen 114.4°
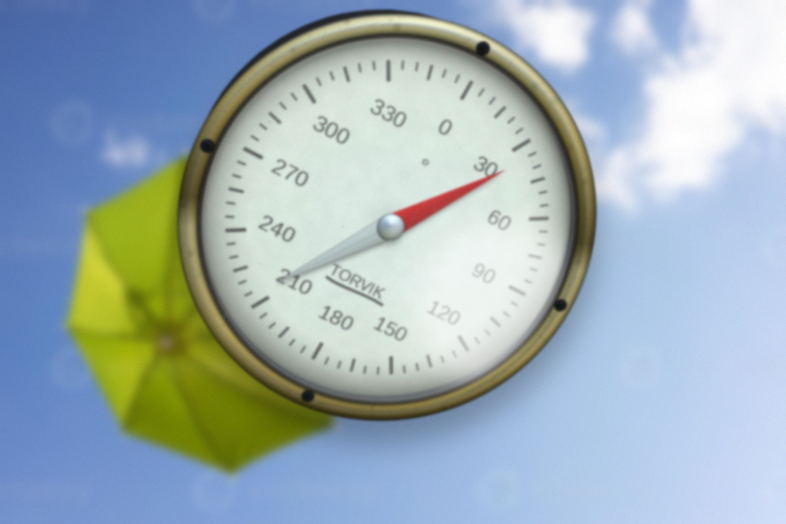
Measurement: 35°
